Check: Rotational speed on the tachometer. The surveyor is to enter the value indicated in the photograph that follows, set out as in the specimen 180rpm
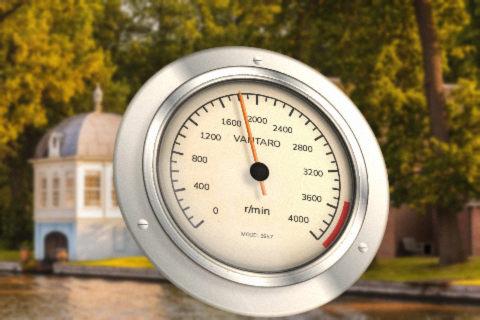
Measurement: 1800rpm
